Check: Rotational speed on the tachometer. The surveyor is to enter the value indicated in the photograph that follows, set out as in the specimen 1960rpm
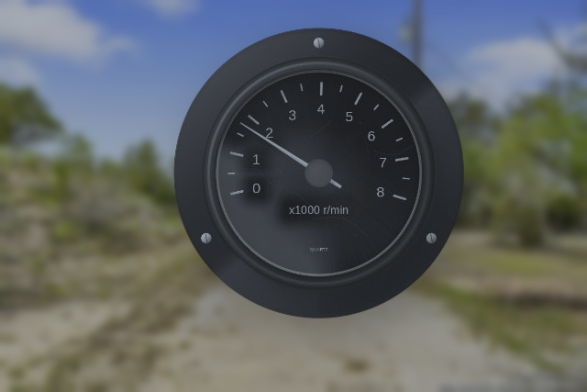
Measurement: 1750rpm
